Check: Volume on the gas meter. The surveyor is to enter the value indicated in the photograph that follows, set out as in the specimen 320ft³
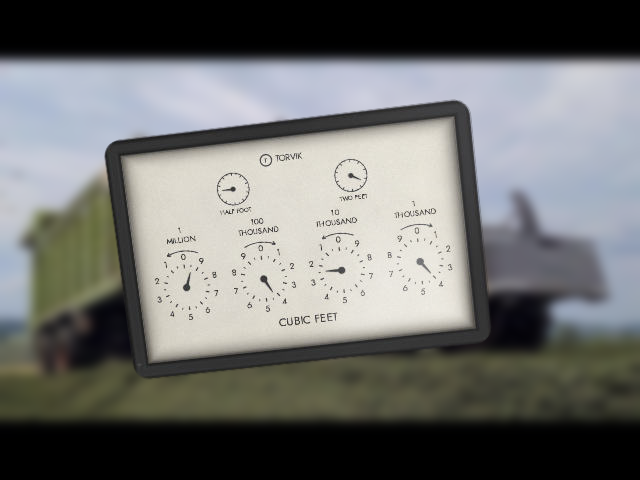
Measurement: 942400ft³
